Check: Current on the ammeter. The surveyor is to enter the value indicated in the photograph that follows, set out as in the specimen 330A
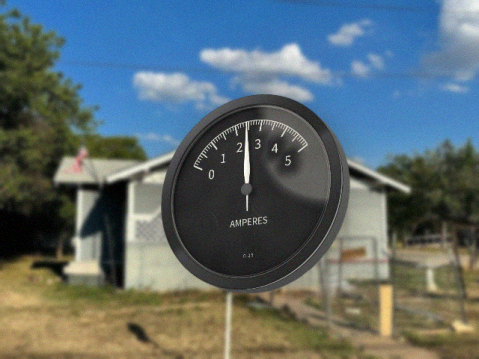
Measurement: 2.5A
